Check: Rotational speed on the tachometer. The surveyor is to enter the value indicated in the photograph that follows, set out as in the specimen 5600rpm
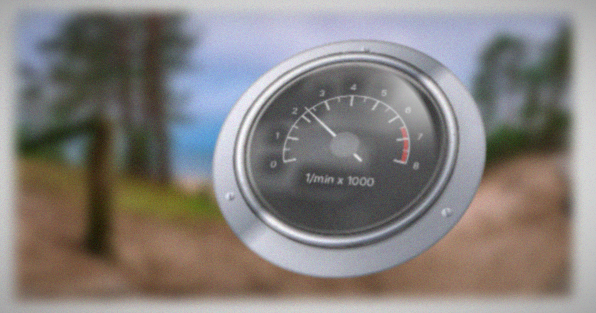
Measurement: 2250rpm
